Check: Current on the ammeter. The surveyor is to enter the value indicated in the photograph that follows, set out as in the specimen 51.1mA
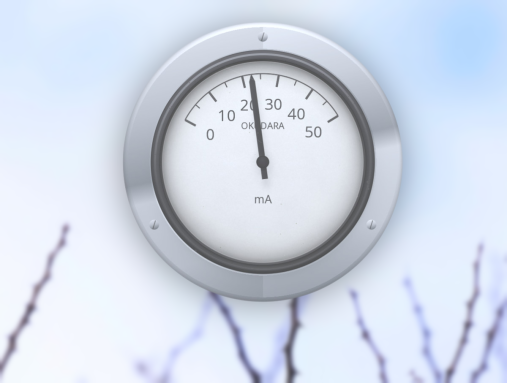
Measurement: 22.5mA
